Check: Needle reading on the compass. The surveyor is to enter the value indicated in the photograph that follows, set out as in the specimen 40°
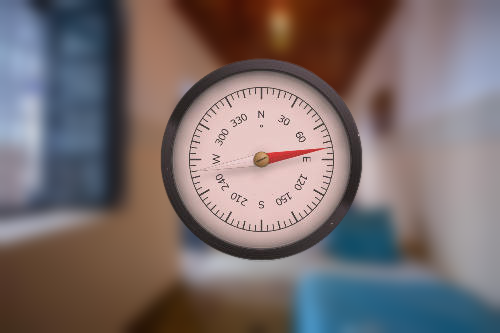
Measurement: 80°
